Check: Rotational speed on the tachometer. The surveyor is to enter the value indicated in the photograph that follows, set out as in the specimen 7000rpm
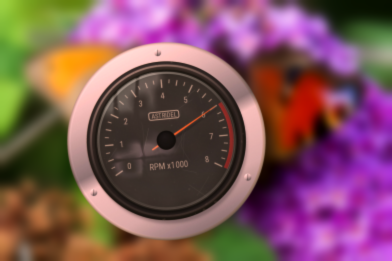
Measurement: 6000rpm
